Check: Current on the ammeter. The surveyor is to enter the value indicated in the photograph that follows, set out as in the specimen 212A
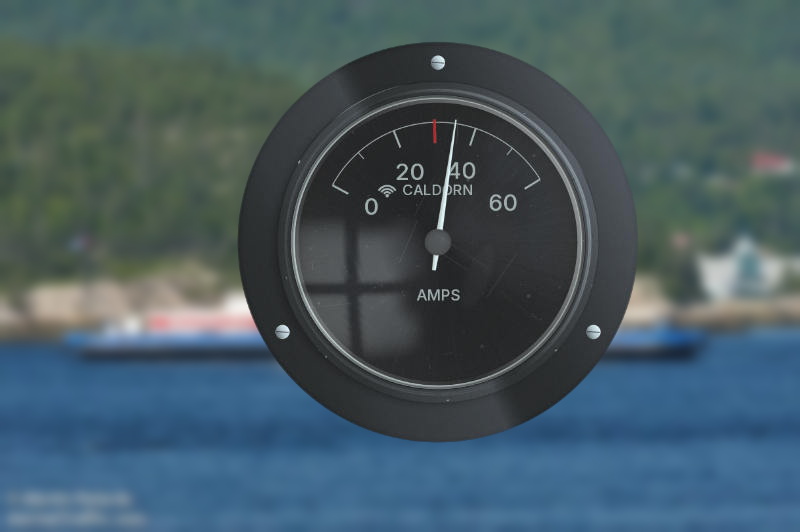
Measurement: 35A
